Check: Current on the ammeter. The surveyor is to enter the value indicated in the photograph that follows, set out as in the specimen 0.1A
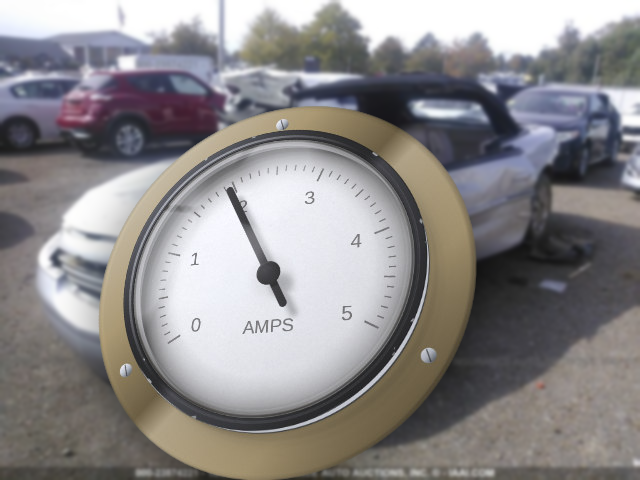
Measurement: 1.95A
